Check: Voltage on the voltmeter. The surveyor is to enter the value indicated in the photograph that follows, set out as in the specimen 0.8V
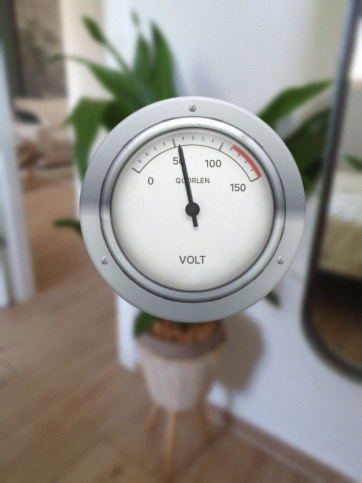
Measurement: 55V
